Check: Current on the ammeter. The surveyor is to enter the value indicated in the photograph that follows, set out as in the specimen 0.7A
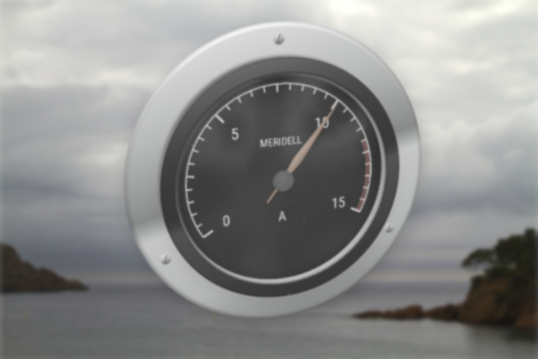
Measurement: 10A
